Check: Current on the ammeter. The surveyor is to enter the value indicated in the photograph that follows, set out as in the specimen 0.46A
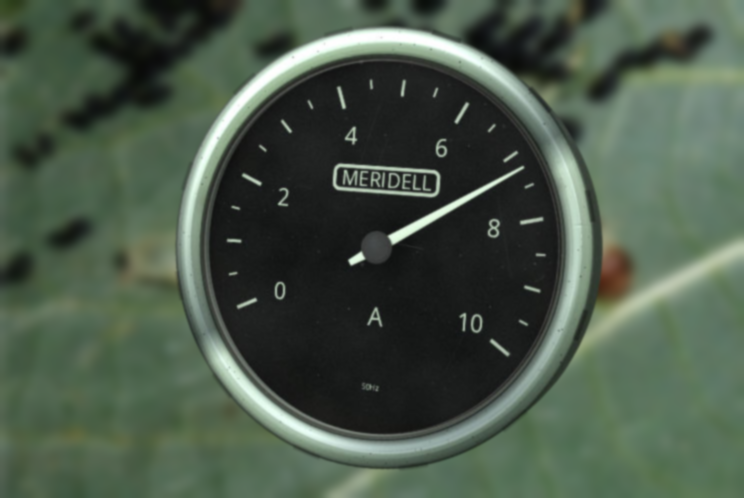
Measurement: 7.25A
